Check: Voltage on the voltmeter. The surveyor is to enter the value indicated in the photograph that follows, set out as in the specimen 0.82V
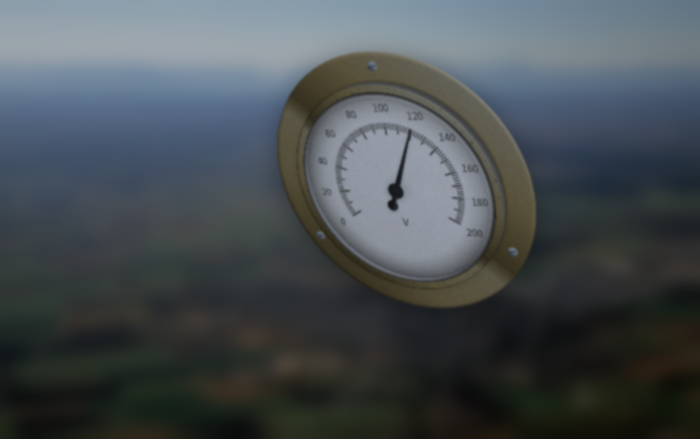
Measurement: 120V
